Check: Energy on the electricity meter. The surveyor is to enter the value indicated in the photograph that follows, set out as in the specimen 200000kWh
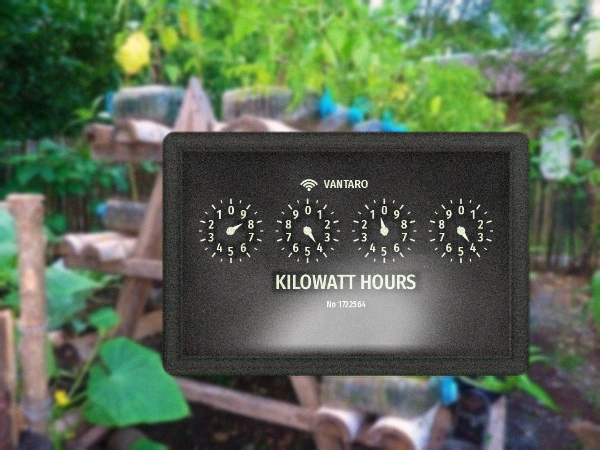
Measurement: 8404kWh
